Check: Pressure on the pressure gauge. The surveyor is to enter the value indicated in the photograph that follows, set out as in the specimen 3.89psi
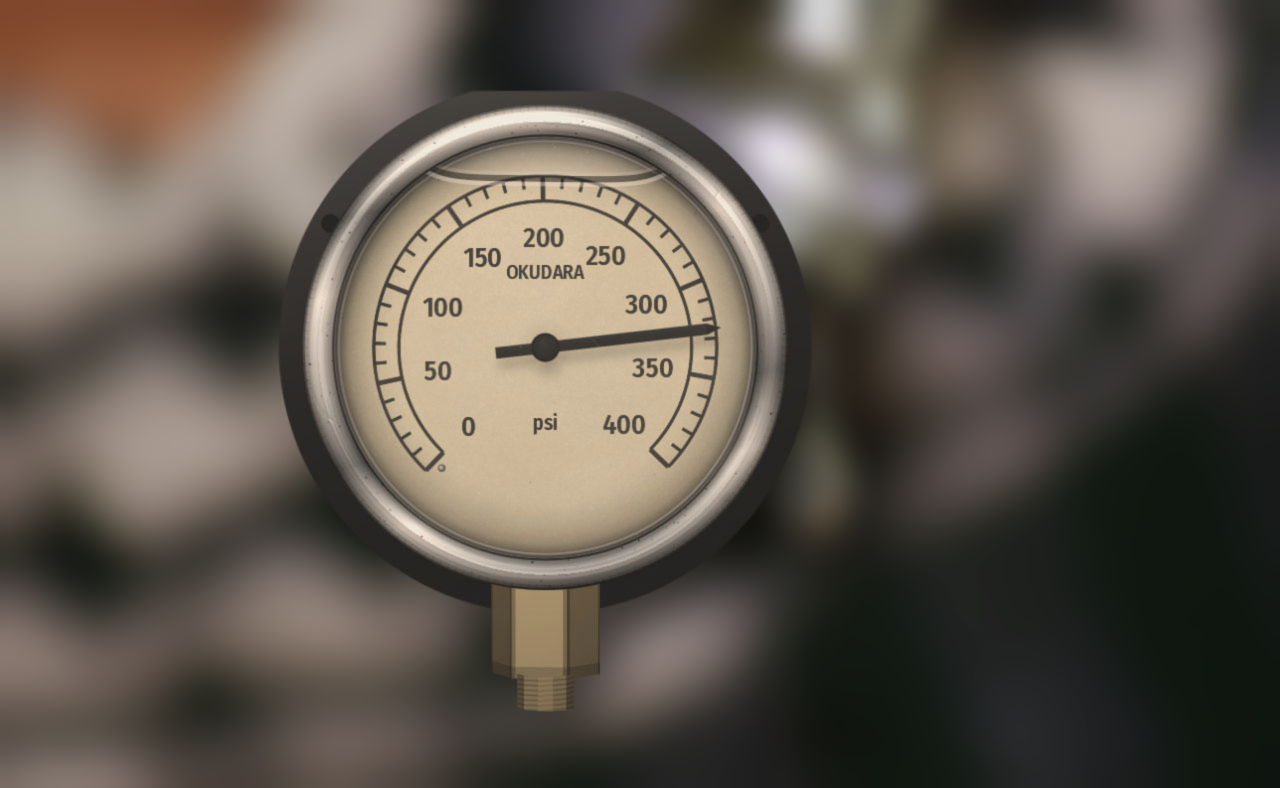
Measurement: 325psi
